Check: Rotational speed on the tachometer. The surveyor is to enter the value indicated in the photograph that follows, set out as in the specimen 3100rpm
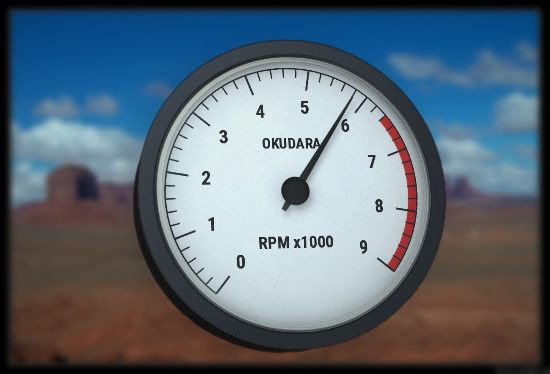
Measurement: 5800rpm
